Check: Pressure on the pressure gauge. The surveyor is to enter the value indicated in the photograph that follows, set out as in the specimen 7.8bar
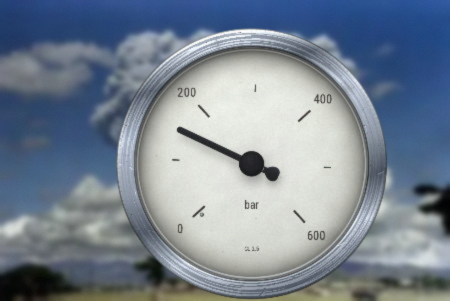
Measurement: 150bar
